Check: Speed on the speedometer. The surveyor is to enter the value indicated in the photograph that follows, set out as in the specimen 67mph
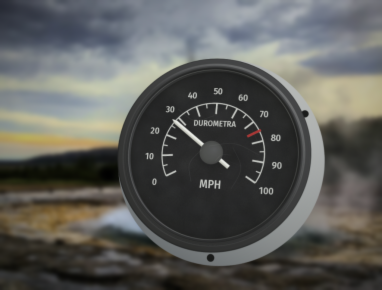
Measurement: 27.5mph
